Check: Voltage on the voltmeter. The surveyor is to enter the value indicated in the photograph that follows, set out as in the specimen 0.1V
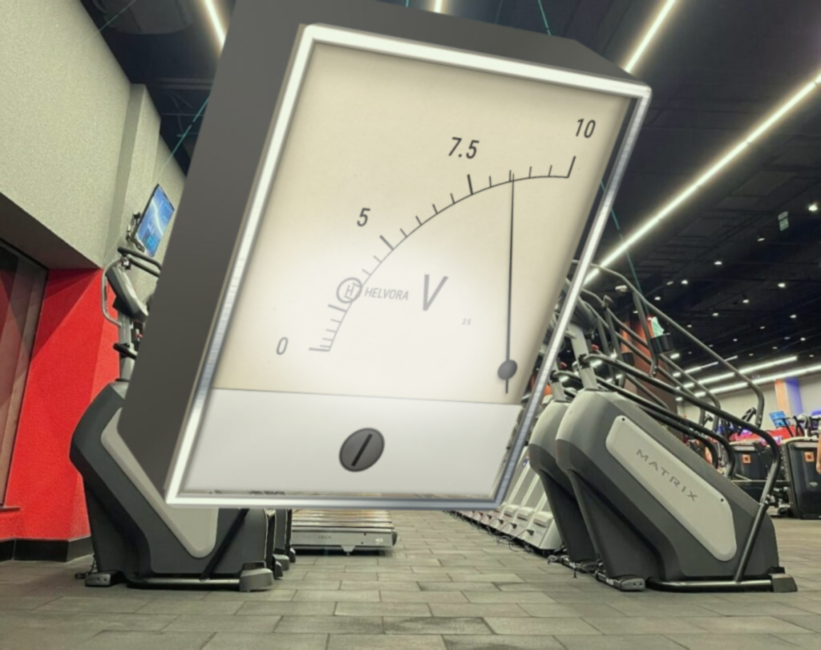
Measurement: 8.5V
